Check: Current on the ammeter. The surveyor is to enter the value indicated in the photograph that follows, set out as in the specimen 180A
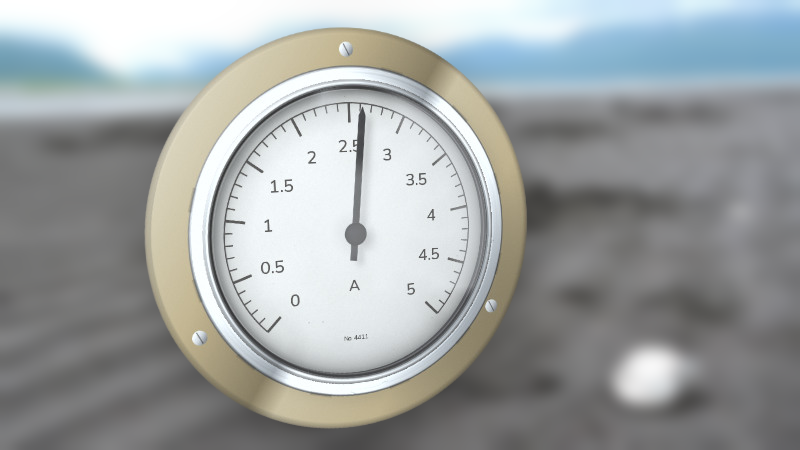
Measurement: 2.6A
